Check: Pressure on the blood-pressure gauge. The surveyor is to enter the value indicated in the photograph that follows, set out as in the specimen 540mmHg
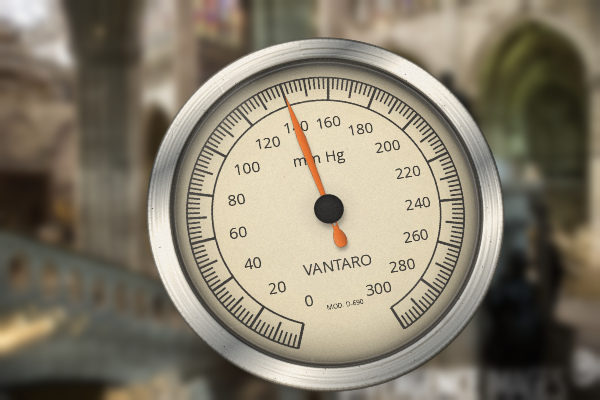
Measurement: 140mmHg
